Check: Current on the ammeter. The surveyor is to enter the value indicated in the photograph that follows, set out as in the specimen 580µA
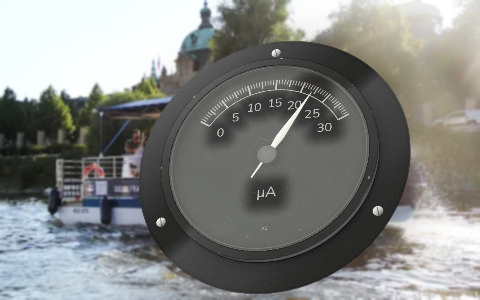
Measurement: 22.5µA
